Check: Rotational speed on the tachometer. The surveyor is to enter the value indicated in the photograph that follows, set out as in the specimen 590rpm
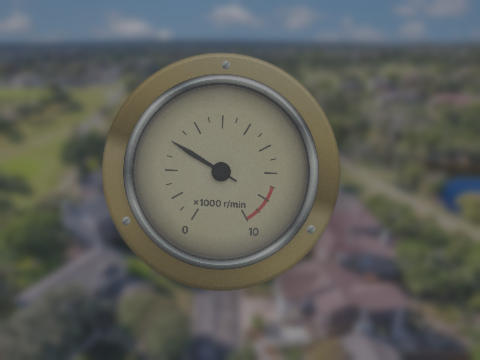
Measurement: 3000rpm
